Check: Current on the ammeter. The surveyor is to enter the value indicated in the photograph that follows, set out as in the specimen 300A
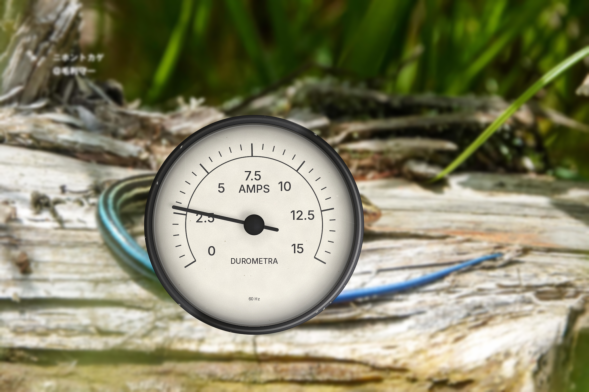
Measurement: 2.75A
